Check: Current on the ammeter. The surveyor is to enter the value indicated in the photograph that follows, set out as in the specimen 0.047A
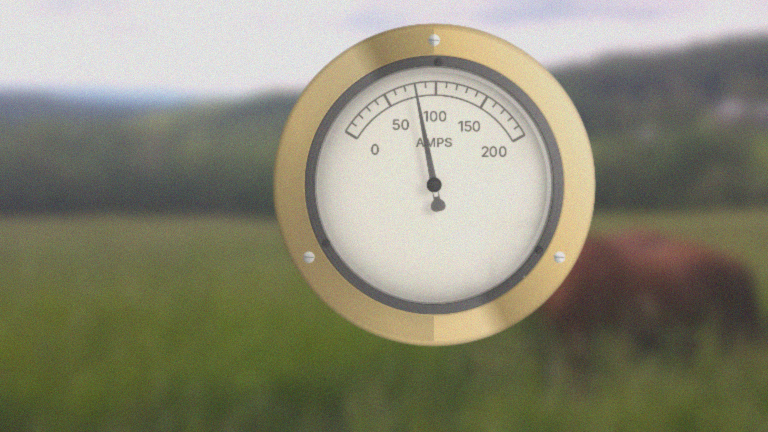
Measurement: 80A
